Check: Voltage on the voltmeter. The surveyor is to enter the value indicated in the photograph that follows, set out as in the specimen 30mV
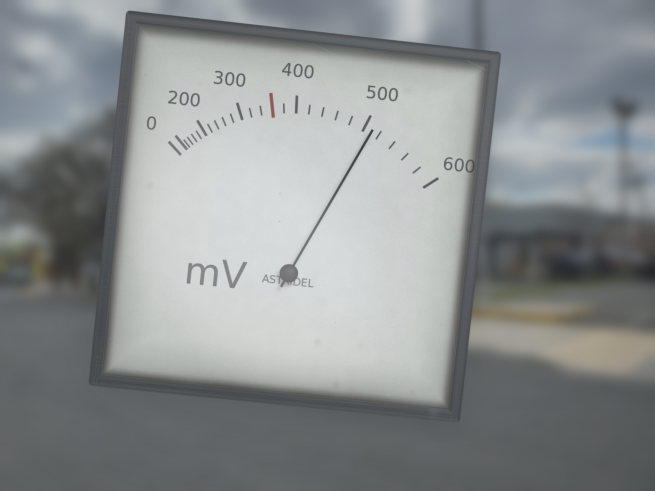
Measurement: 510mV
